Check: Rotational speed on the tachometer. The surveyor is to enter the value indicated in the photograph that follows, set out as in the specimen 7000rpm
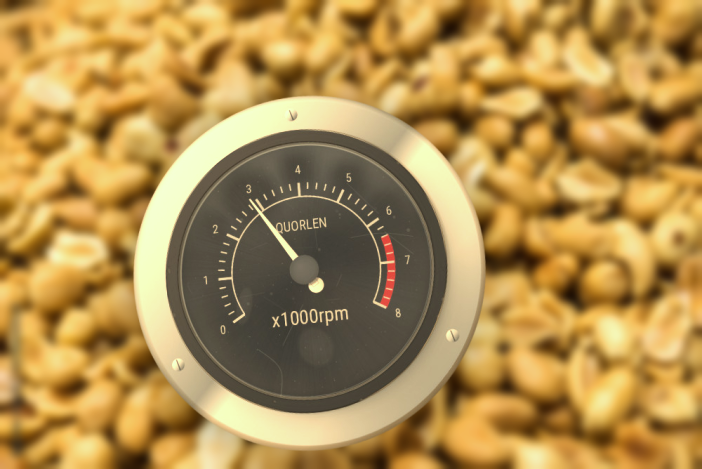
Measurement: 2900rpm
